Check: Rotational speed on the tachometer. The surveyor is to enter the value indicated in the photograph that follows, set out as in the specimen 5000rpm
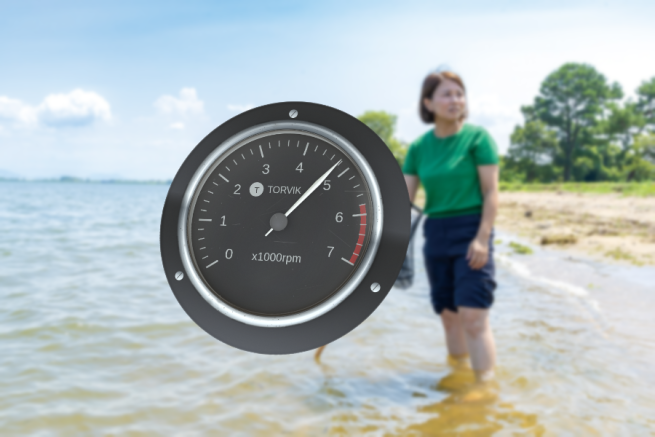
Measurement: 4800rpm
